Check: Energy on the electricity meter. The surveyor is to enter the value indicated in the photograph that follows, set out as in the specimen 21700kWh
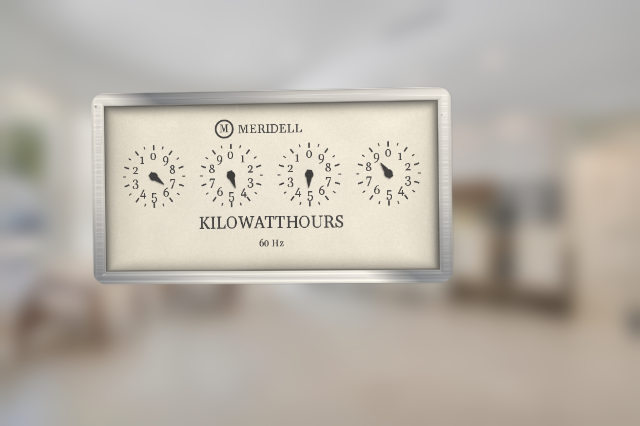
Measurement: 6449kWh
